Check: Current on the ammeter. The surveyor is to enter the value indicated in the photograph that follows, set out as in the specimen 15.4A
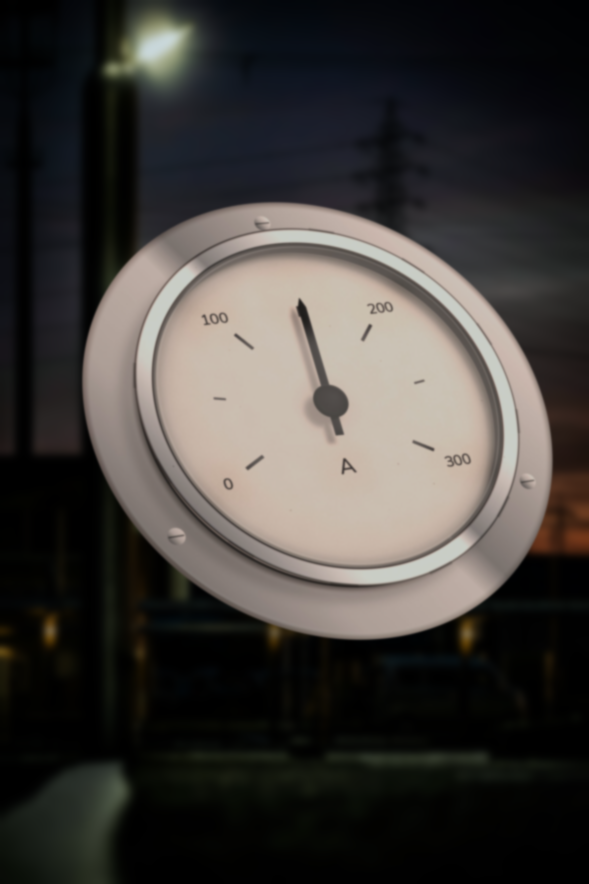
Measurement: 150A
